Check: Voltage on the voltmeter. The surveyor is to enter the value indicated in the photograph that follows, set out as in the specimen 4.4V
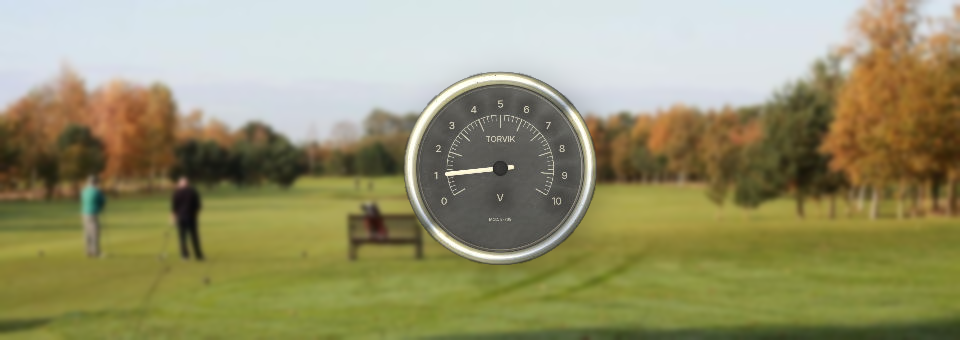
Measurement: 1V
